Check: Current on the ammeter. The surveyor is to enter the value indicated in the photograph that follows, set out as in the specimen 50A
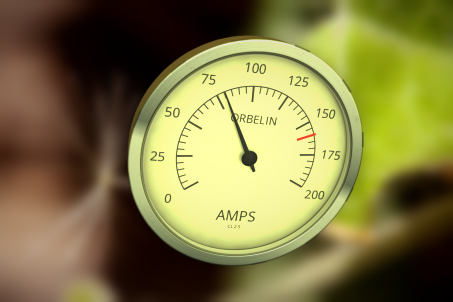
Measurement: 80A
